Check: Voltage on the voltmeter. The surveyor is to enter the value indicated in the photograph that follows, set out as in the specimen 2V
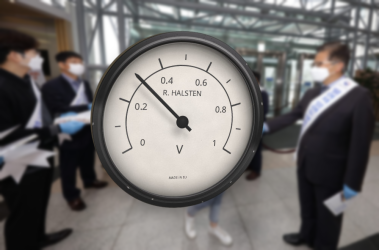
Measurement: 0.3V
